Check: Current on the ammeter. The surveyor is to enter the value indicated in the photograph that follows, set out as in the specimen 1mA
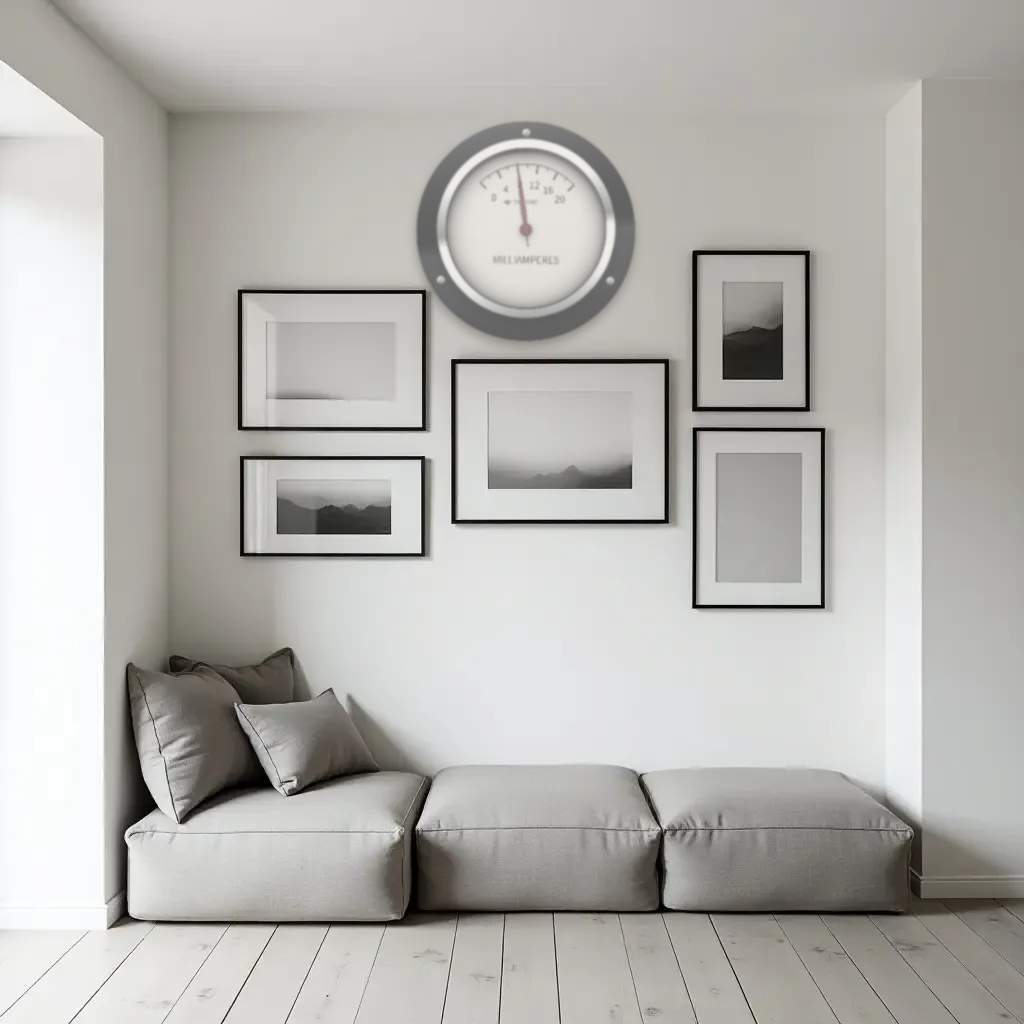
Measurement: 8mA
